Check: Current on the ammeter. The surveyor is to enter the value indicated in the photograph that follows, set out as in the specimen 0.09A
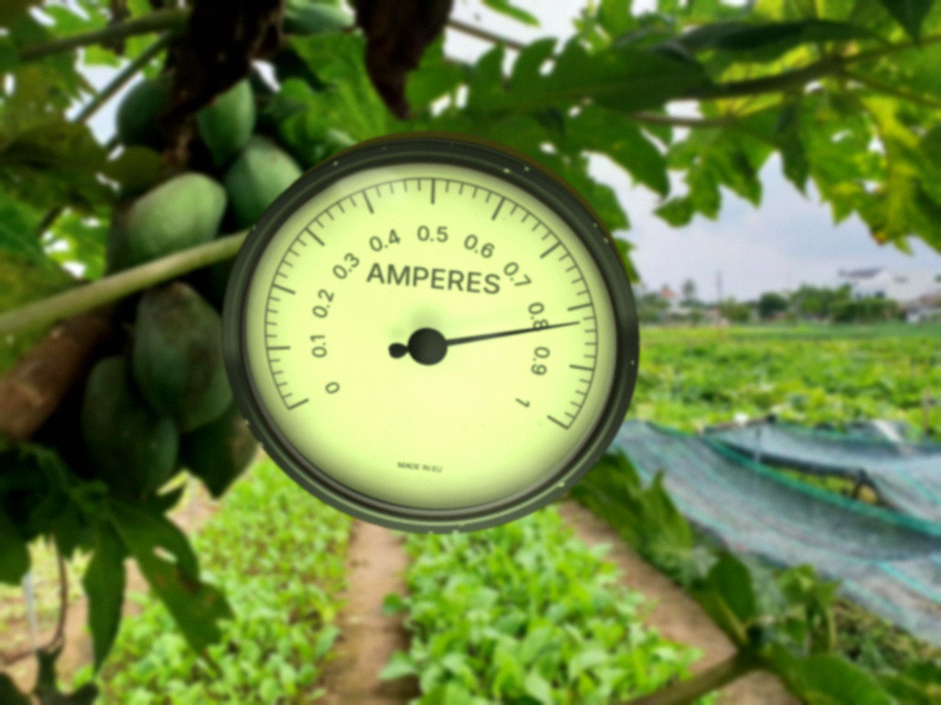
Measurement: 0.82A
